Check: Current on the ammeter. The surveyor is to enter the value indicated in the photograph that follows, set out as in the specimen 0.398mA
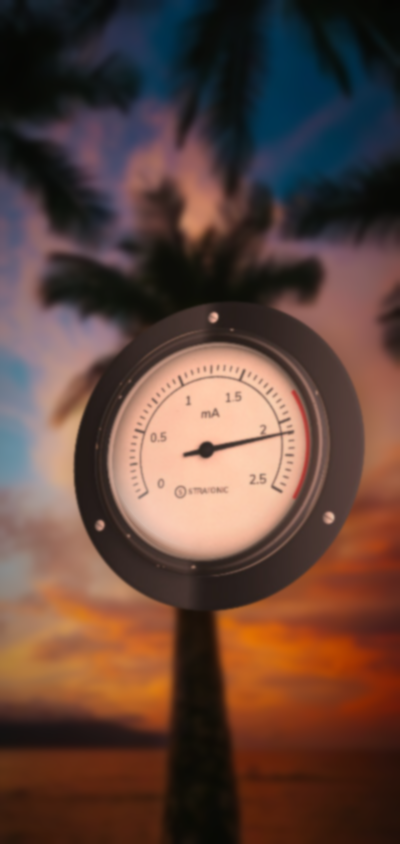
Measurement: 2.1mA
